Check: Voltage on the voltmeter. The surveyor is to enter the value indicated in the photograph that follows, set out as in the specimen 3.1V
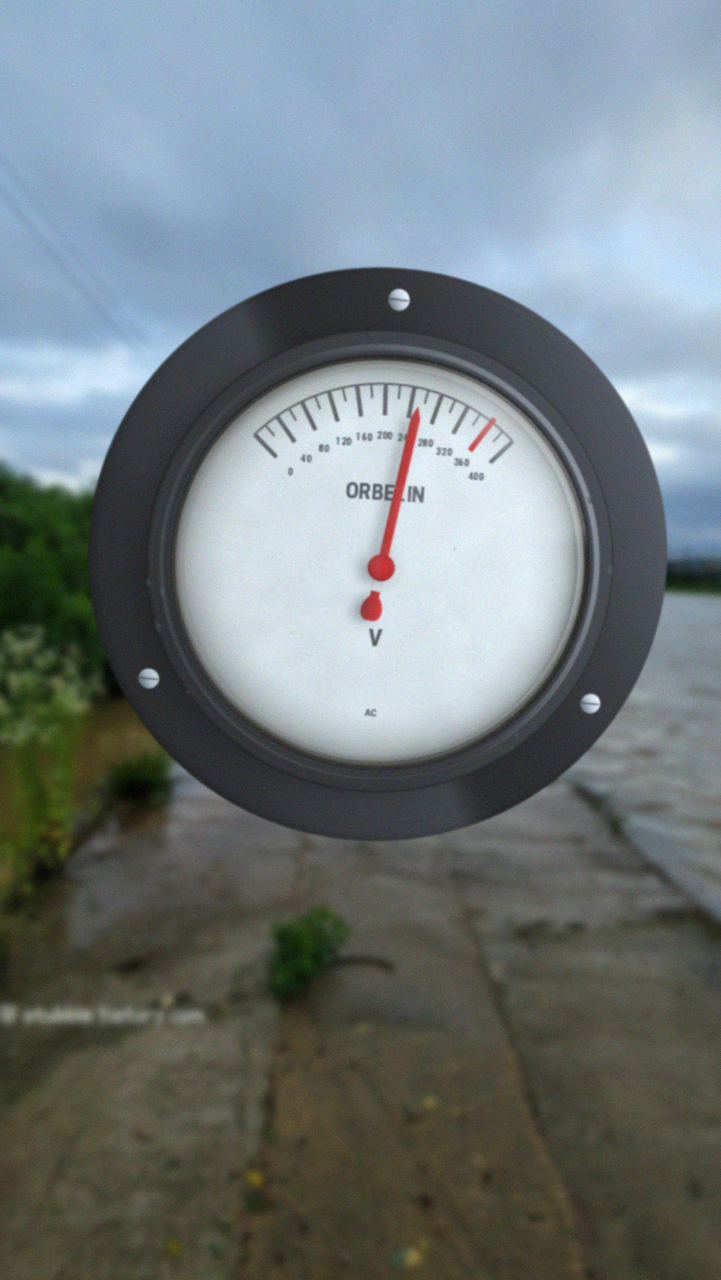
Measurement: 250V
